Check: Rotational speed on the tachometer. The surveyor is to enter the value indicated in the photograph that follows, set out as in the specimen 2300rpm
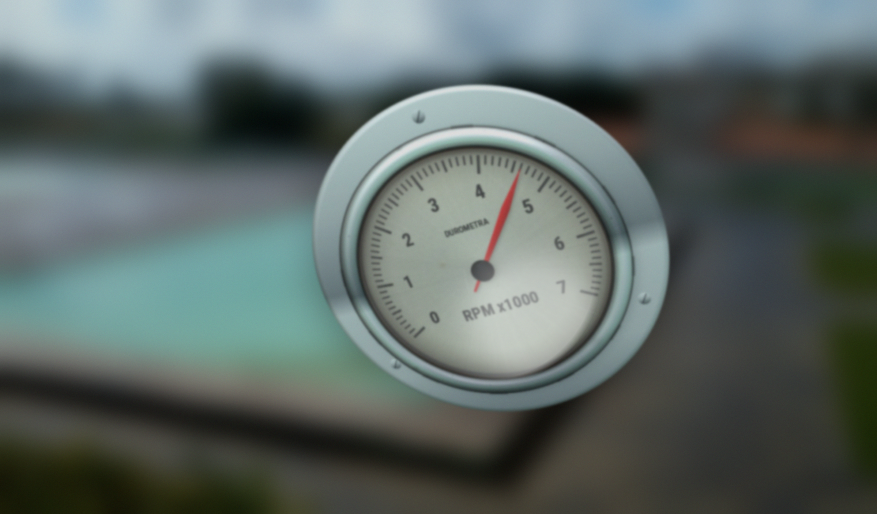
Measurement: 4600rpm
